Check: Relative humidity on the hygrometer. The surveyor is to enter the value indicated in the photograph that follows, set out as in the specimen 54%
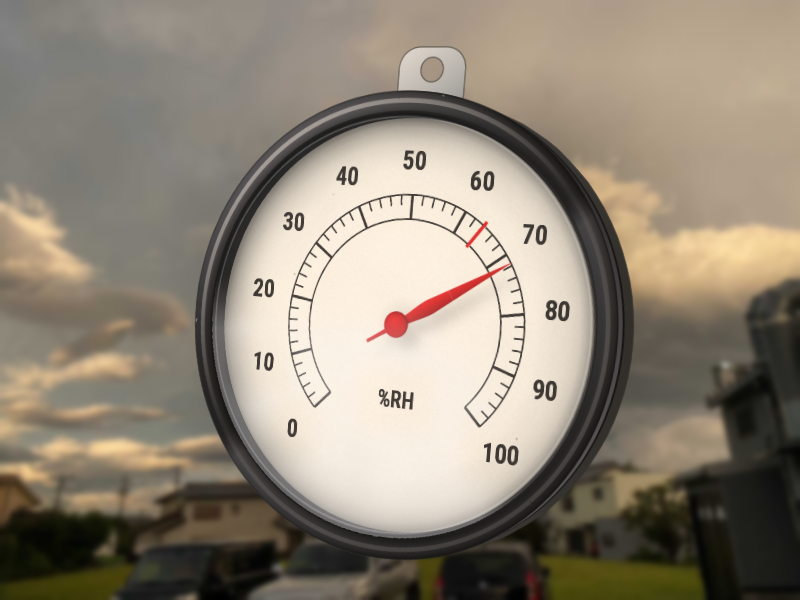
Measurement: 72%
